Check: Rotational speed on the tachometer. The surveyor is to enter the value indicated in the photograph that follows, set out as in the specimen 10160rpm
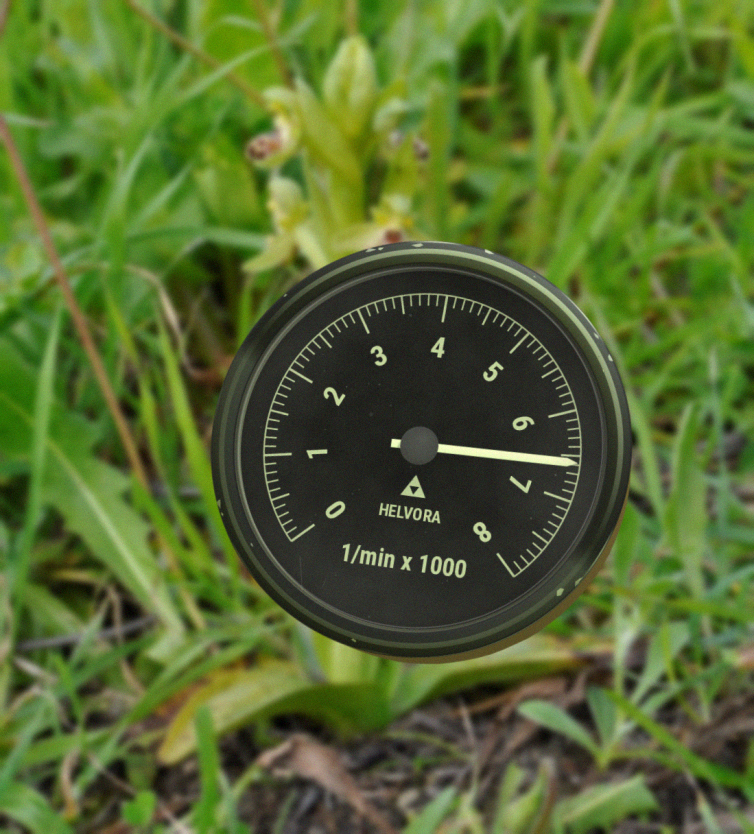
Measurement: 6600rpm
